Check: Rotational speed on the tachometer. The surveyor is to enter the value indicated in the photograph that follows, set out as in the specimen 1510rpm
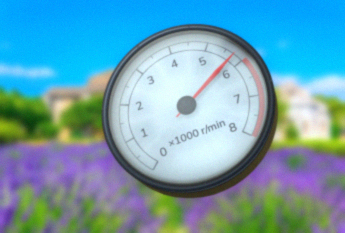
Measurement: 5750rpm
